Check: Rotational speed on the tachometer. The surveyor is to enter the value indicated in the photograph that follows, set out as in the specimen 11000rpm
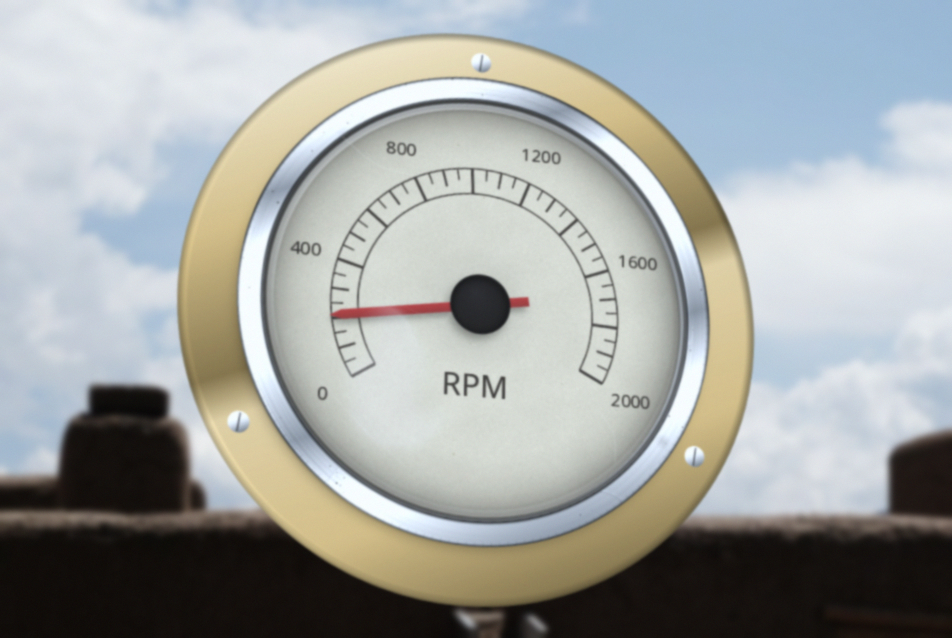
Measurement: 200rpm
